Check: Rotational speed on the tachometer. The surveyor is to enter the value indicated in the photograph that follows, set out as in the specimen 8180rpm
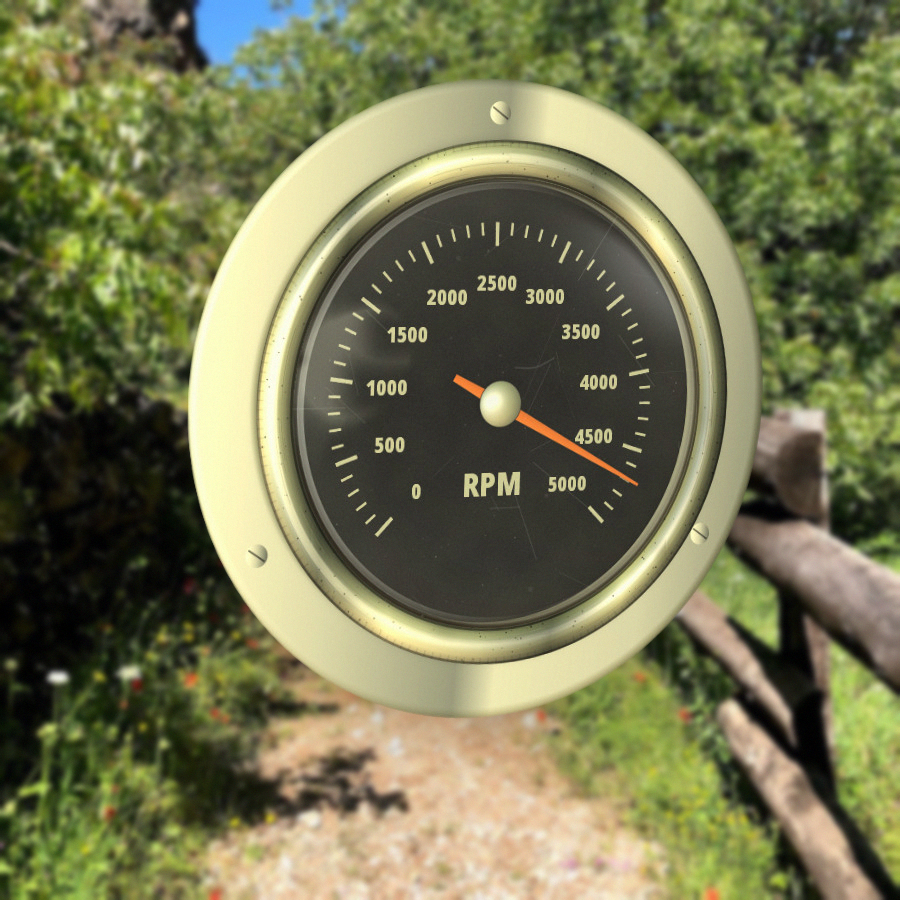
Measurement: 4700rpm
